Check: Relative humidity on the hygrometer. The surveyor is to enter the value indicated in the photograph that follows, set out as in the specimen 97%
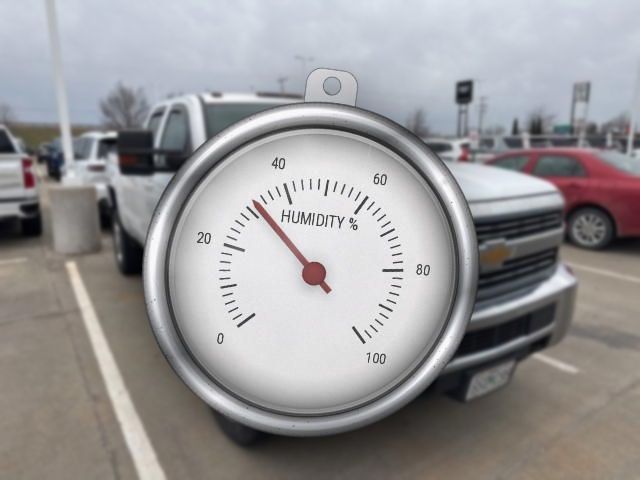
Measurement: 32%
